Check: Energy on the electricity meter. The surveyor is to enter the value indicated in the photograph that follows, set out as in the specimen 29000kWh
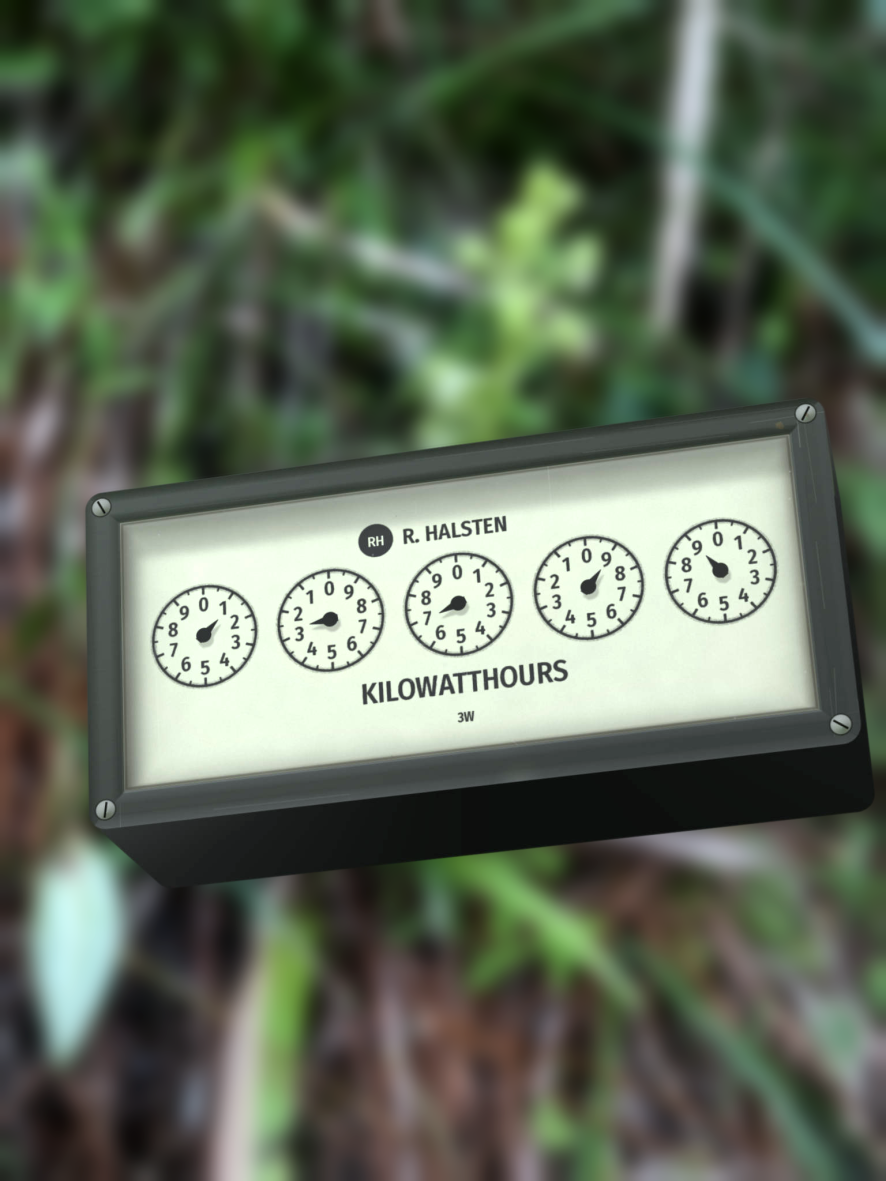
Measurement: 12689kWh
